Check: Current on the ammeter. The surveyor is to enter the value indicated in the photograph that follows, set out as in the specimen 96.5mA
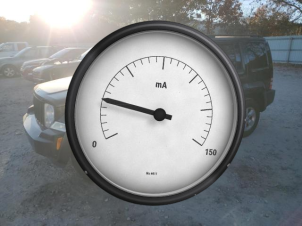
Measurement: 25mA
